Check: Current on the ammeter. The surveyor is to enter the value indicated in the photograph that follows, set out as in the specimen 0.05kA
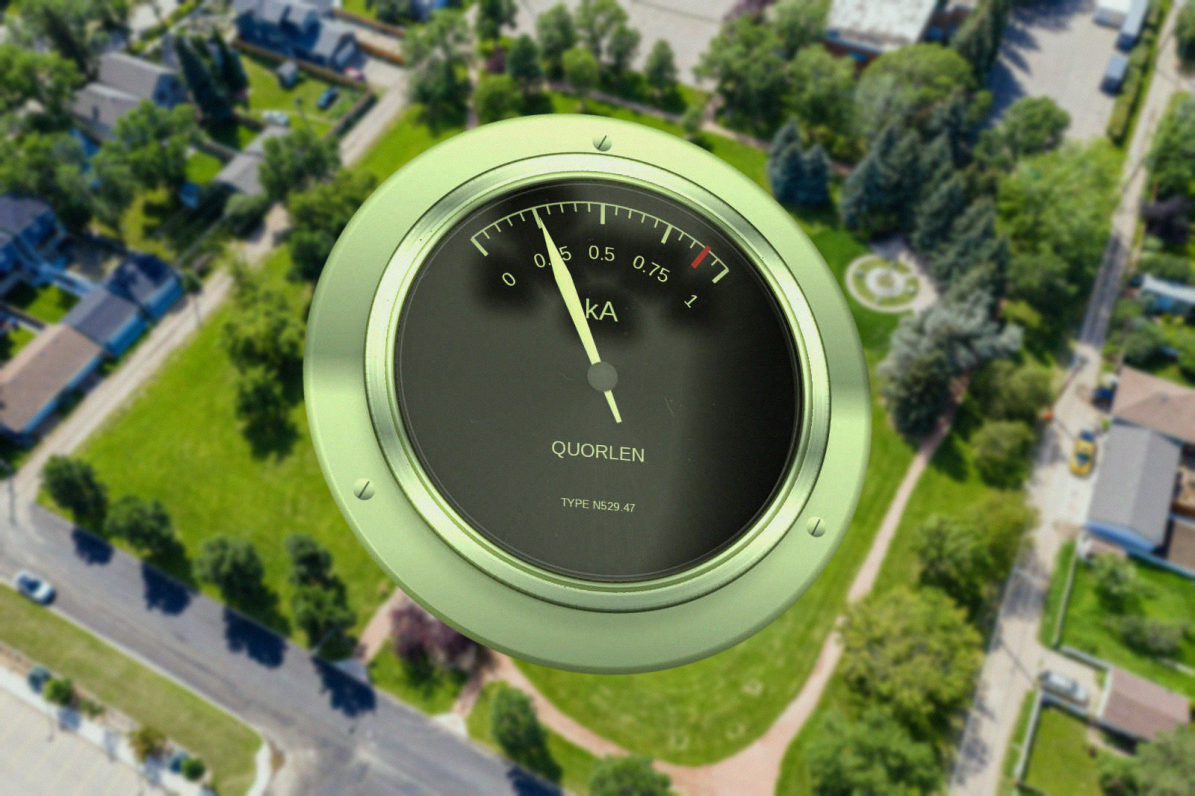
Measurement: 0.25kA
